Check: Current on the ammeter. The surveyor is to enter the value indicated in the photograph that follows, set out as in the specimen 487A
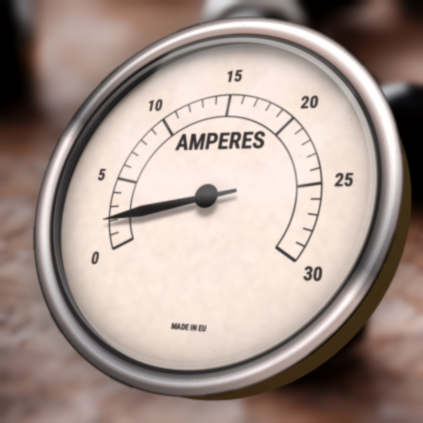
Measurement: 2A
